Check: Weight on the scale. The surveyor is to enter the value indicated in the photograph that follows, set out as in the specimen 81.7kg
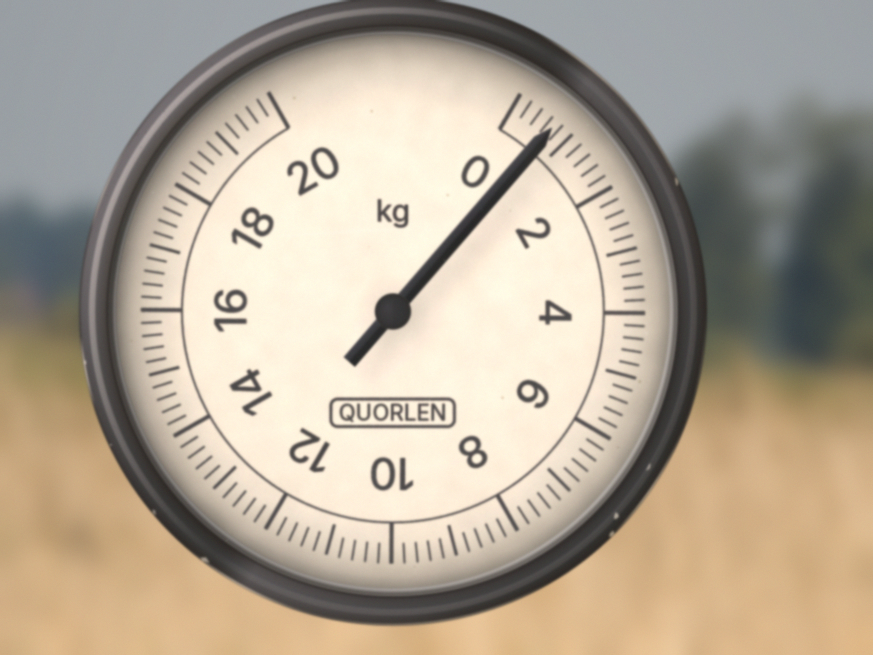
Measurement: 0.7kg
